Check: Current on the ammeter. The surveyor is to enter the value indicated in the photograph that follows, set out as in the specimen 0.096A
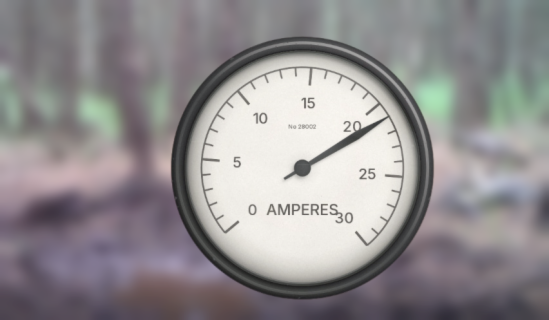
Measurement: 21A
